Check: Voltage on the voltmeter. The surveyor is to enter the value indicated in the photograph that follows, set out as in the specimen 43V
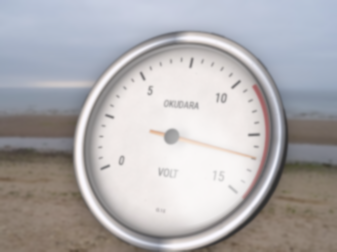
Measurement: 13.5V
